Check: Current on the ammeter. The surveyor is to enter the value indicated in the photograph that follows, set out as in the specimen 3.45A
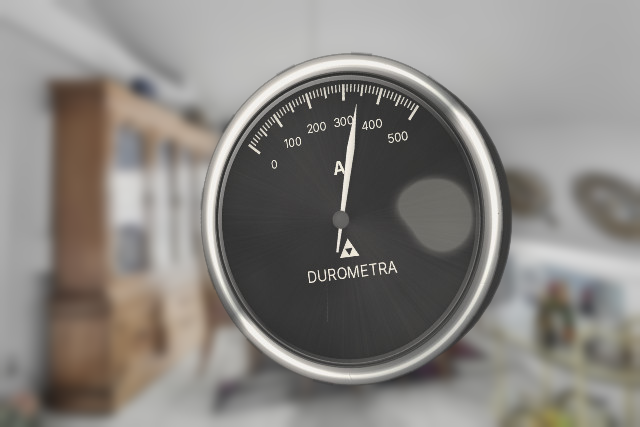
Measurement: 350A
